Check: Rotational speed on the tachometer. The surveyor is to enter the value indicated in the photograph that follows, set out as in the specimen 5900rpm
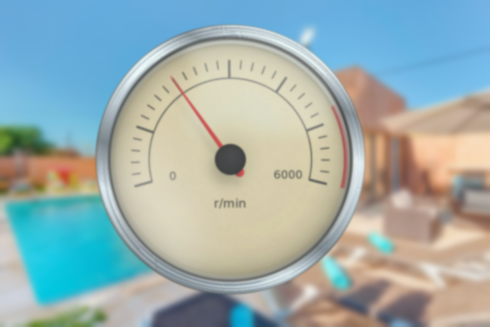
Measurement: 2000rpm
